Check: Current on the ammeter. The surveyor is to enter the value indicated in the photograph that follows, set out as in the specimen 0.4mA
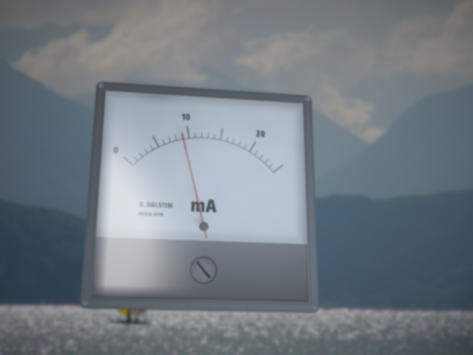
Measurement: 9mA
